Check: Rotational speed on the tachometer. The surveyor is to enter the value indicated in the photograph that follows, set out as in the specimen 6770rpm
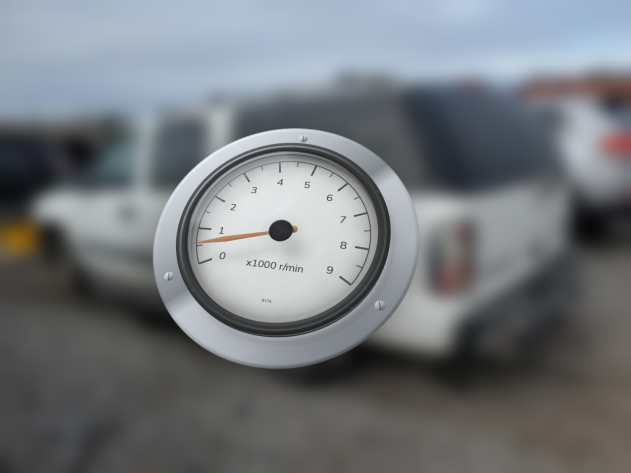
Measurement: 500rpm
